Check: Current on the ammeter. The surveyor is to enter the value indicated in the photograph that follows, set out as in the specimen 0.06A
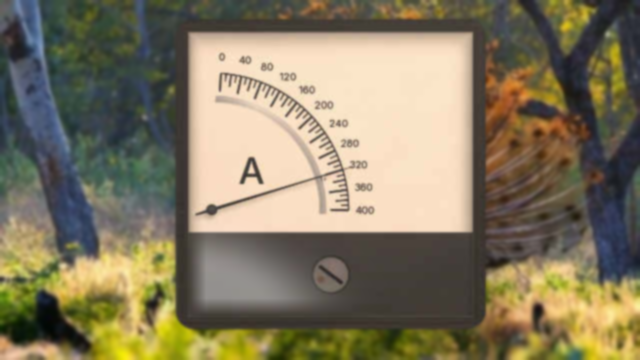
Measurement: 320A
